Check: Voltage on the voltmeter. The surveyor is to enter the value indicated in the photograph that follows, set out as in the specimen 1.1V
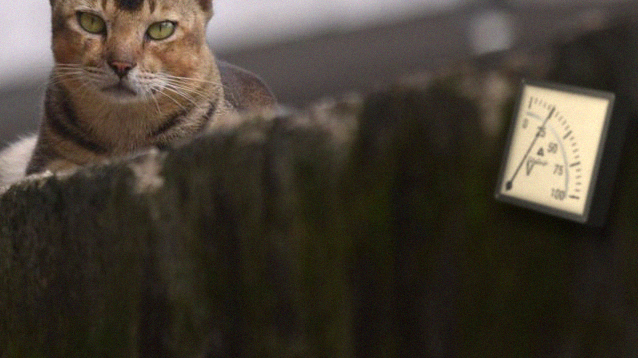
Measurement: 25V
